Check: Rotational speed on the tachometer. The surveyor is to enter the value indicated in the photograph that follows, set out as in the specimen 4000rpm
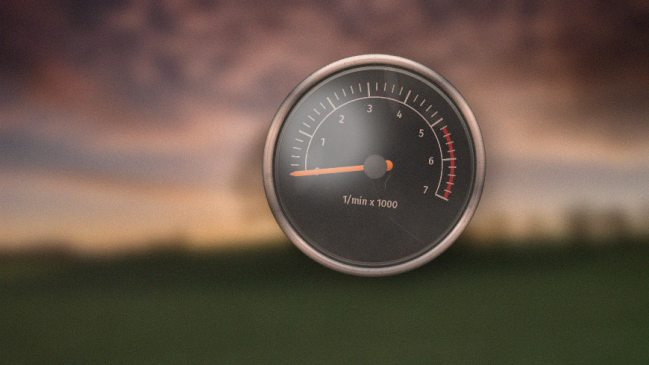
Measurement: 0rpm
